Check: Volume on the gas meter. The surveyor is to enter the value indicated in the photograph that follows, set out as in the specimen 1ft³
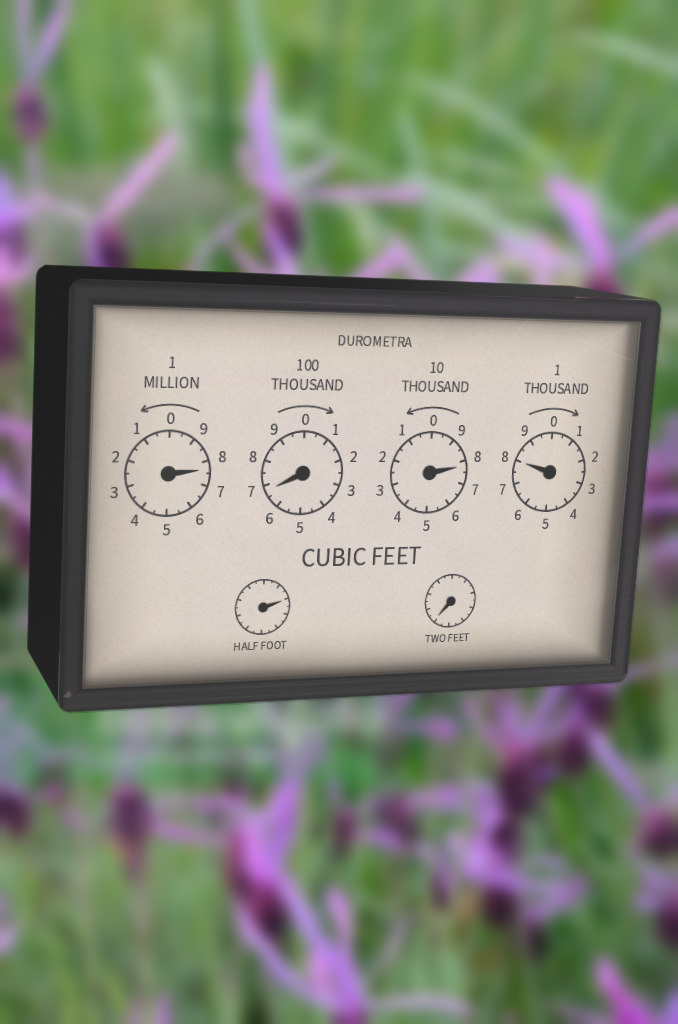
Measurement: 767800ft³
